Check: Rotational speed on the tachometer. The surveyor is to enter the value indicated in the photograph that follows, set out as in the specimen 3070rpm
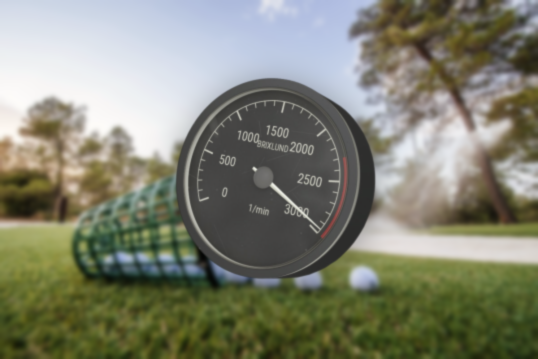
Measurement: 2950rpm
